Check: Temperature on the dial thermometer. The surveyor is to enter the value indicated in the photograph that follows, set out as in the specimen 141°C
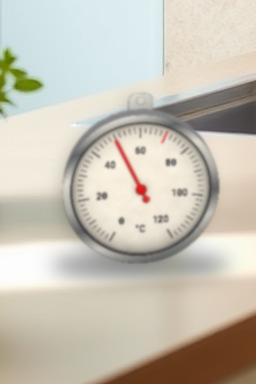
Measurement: 50°C
